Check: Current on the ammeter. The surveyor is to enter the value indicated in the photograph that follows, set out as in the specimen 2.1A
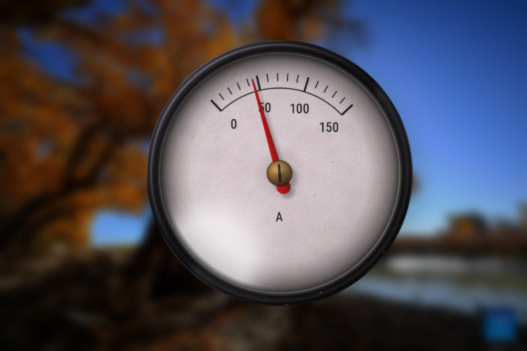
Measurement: 45A
